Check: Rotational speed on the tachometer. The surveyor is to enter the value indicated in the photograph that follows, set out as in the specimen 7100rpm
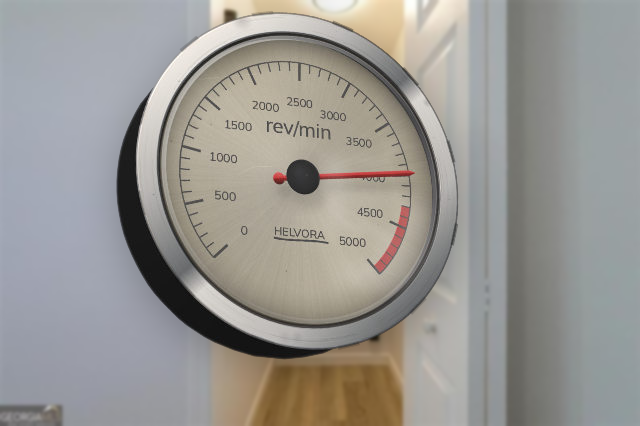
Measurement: 4000rpm
